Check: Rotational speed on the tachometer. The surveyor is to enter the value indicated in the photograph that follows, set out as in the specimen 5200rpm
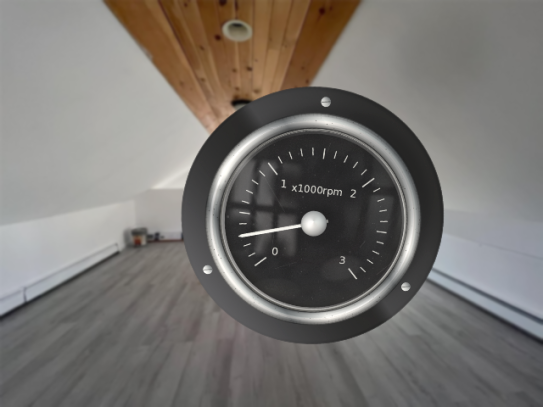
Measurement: 300rpm
